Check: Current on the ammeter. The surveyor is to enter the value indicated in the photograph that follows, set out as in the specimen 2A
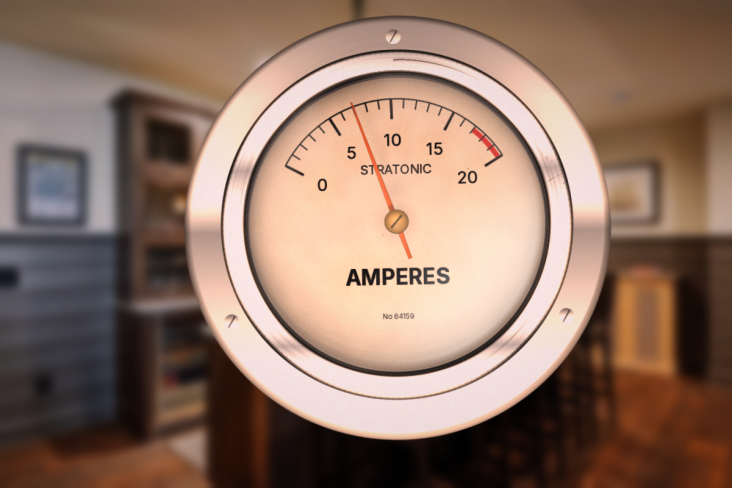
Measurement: 7A
